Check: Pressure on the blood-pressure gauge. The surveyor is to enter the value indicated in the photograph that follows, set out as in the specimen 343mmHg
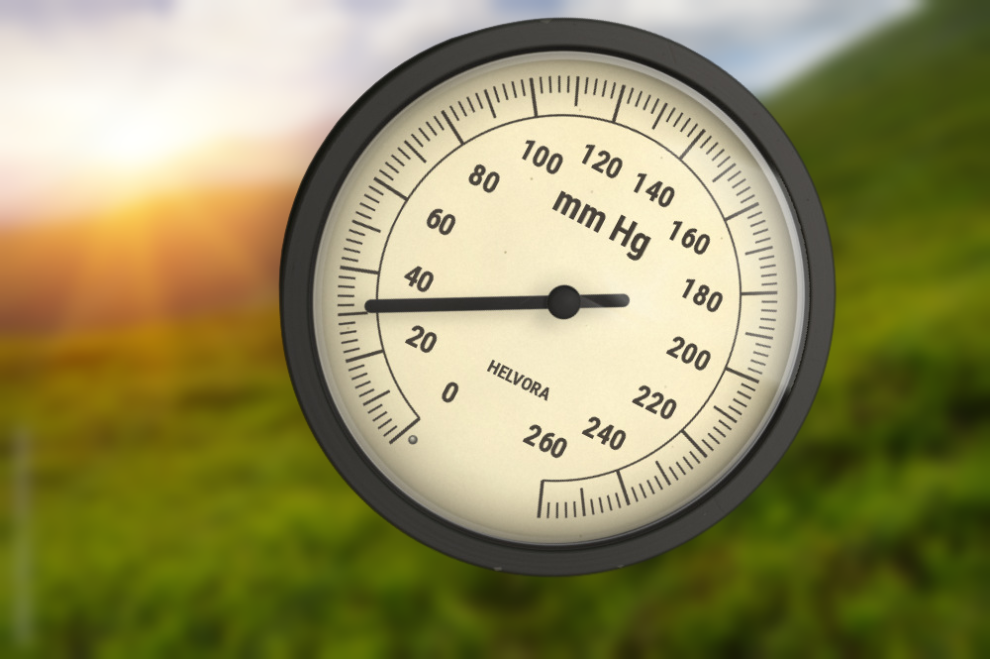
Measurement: 32mmHg
